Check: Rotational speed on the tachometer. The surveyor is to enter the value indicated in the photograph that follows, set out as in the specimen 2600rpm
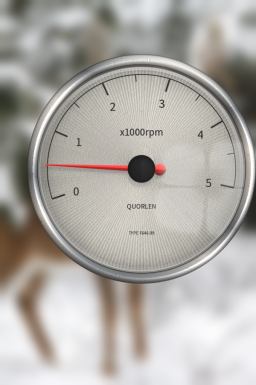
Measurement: 500rpm
